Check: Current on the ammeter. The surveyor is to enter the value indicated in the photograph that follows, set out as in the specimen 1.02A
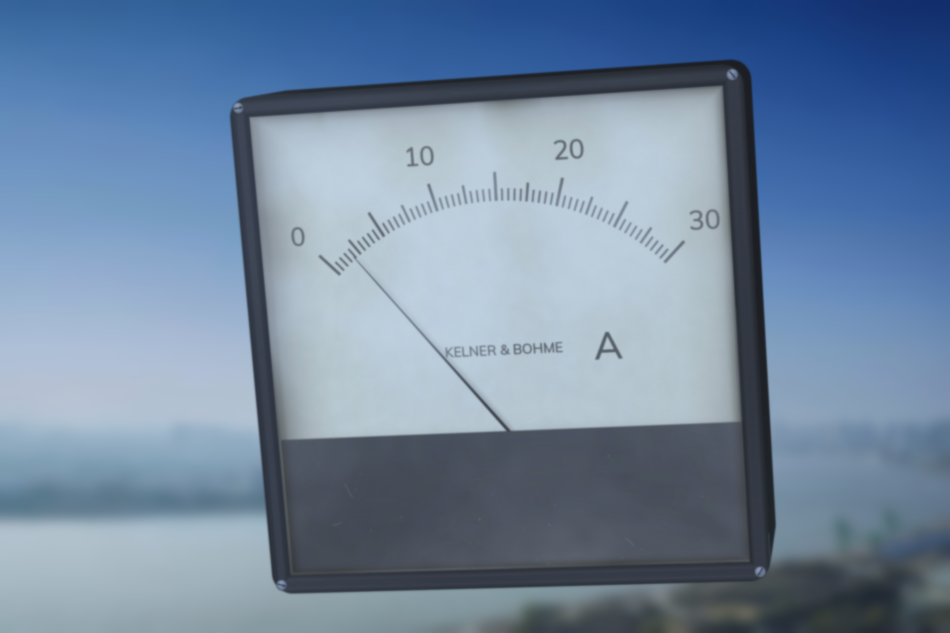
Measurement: 2A
